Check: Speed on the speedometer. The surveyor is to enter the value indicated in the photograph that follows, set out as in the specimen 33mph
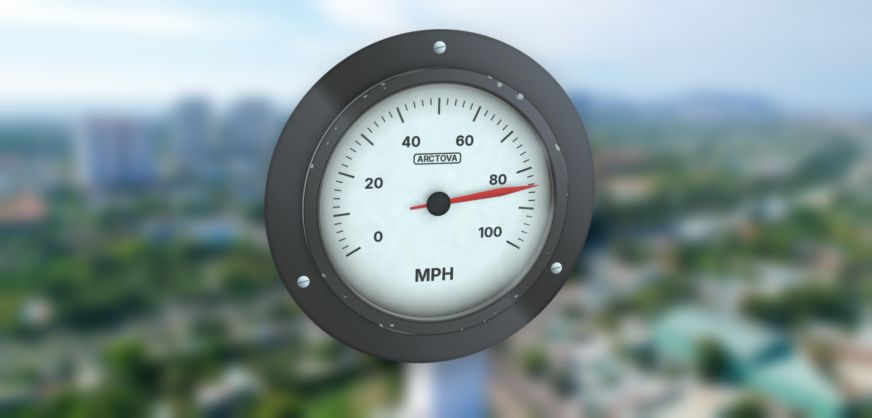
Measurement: 84mph
